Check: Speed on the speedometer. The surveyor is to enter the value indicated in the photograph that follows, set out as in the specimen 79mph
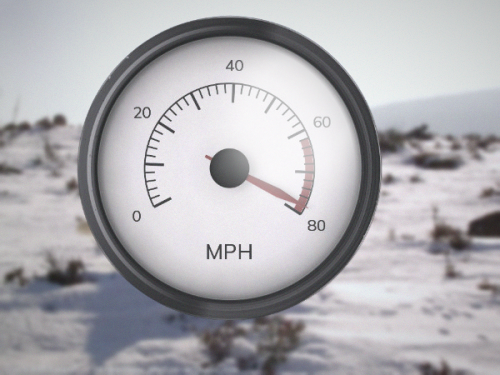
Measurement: 78mph
